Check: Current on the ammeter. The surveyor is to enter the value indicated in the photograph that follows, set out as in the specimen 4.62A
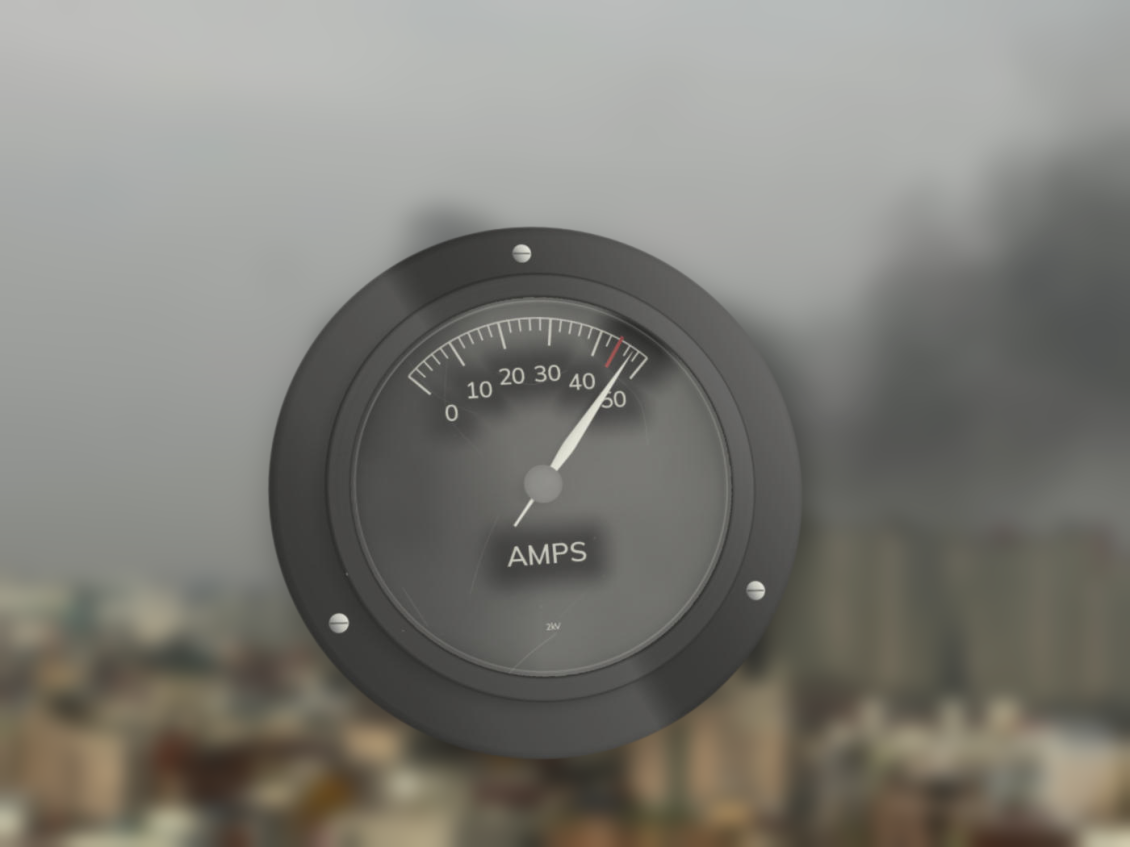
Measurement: 47A
